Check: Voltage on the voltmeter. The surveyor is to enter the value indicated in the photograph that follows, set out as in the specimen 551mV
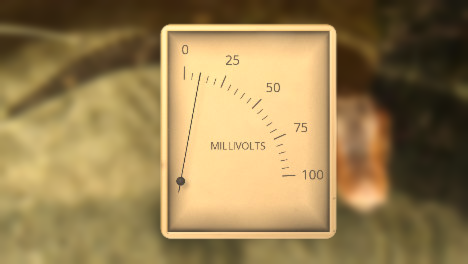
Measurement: 10mV
